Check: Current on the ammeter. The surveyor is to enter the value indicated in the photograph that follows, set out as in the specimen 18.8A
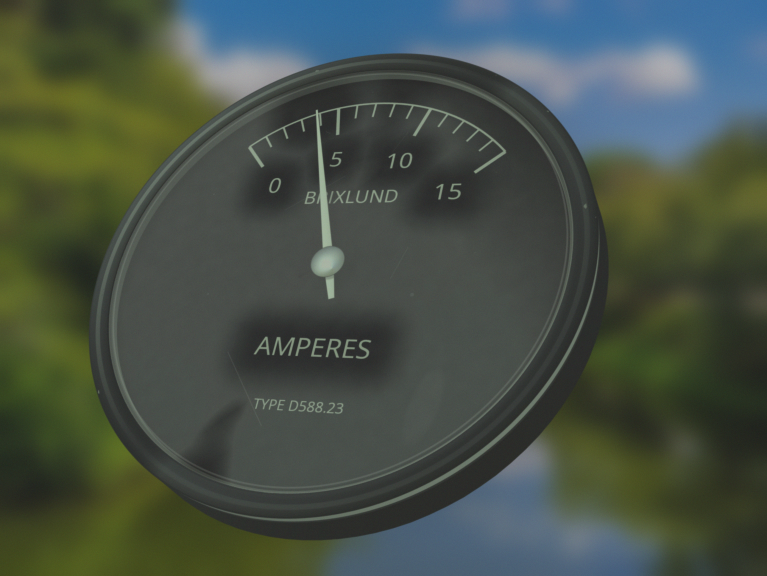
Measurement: 4A
